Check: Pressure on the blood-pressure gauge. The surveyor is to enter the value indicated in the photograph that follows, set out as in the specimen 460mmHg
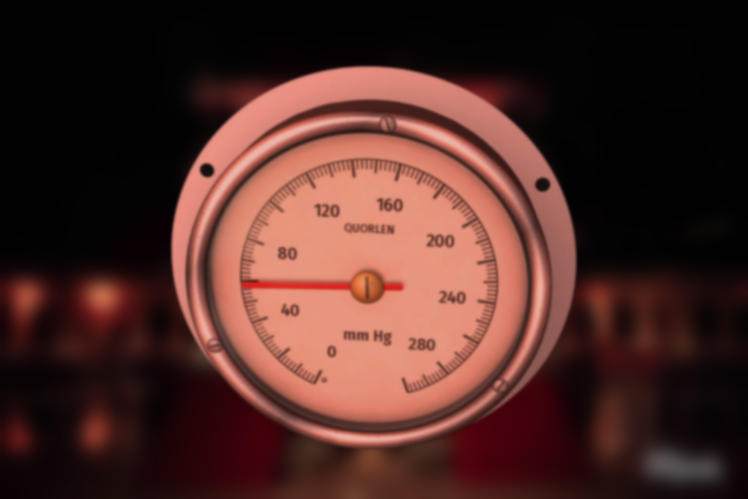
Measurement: 60mmHg
